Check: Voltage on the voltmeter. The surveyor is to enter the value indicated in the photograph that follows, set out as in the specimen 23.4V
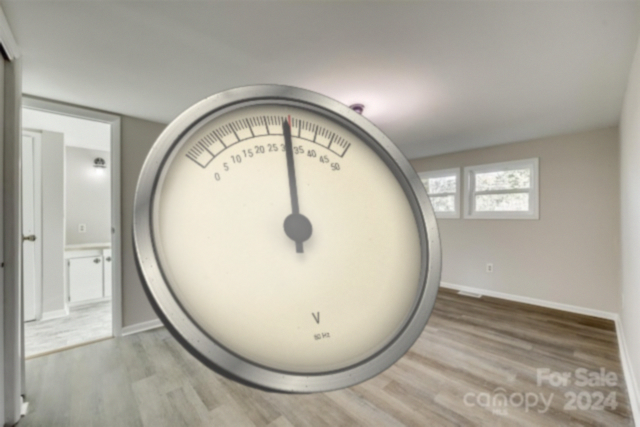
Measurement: 30V
